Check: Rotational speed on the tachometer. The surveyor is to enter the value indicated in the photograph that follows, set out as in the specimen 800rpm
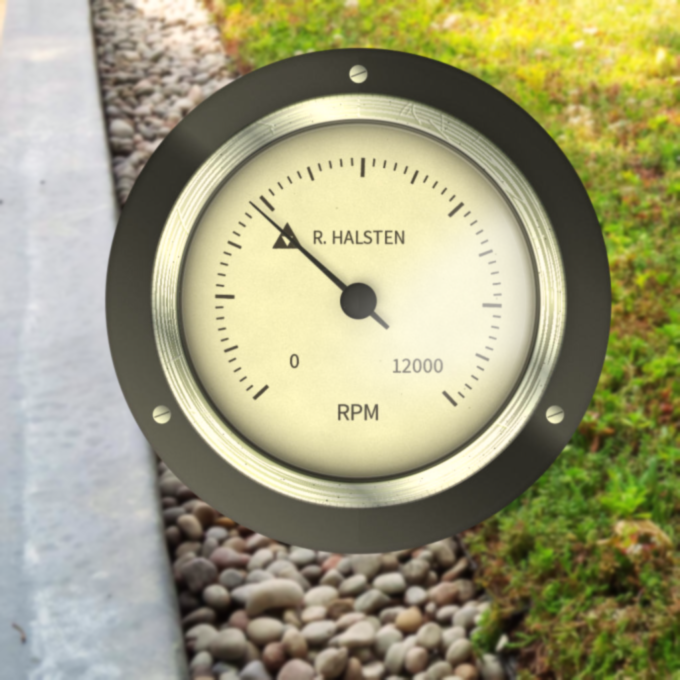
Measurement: 3800rpm
